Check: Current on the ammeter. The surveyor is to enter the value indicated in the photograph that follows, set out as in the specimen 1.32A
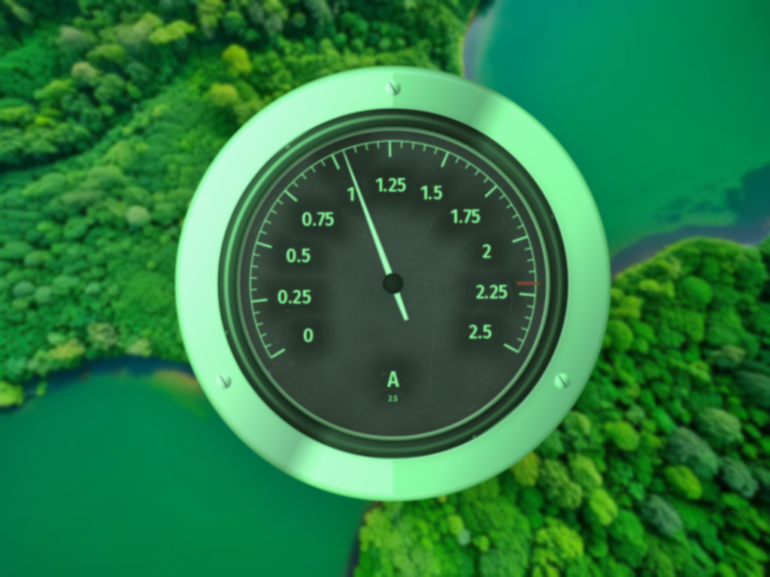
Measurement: 1.05A
